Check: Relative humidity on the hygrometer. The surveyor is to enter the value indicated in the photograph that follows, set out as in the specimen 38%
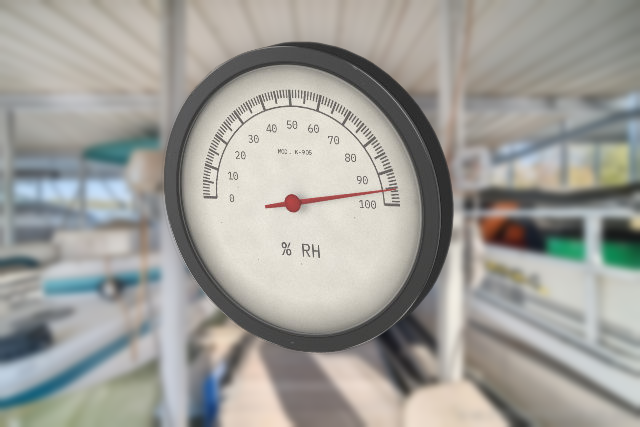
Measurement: 95%
